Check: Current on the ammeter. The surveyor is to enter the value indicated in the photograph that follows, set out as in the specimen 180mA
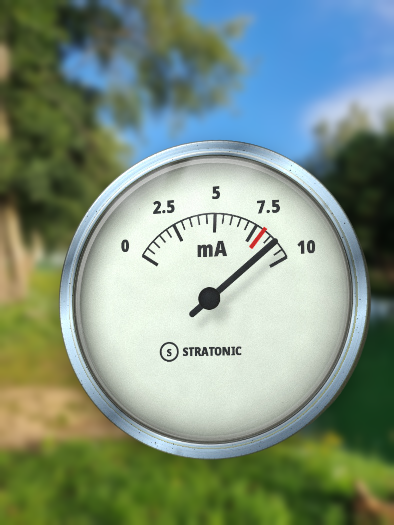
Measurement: 9mA
